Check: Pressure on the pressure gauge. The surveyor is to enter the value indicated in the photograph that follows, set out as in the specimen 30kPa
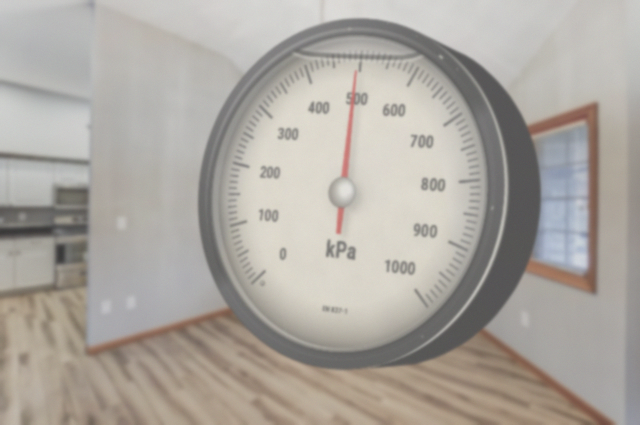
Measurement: 500kPa
